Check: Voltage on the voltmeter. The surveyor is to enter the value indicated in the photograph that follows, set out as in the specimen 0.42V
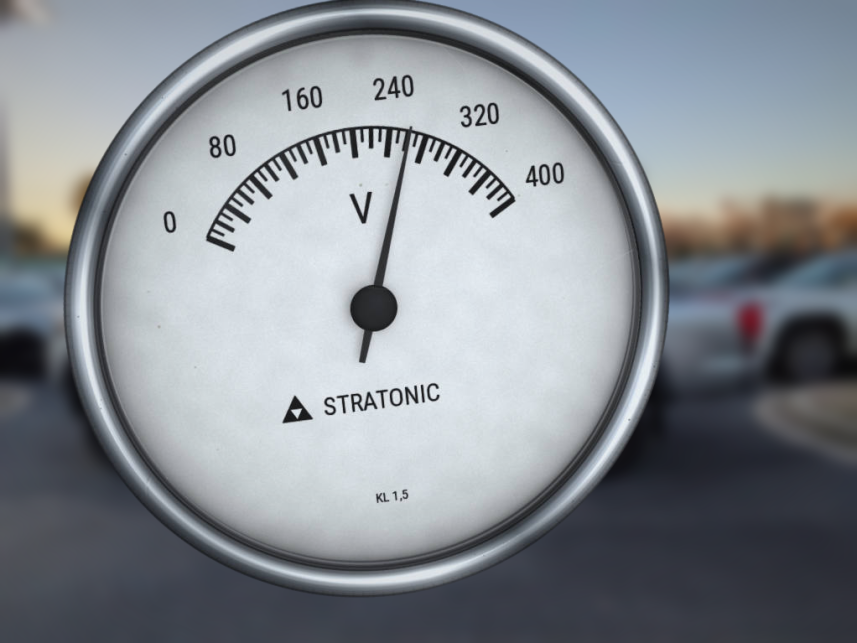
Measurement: 260V
